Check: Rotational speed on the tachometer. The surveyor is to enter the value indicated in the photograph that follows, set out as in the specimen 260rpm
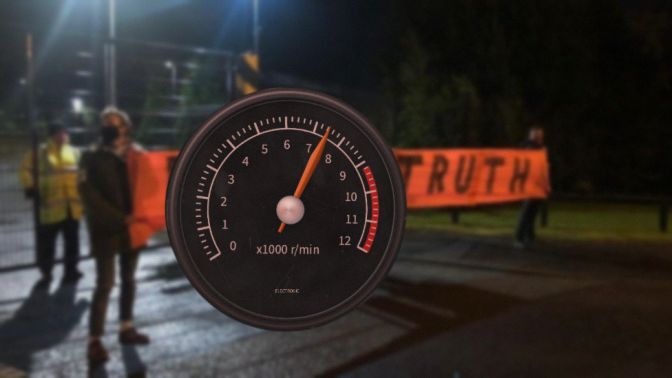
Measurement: 7400rpm
